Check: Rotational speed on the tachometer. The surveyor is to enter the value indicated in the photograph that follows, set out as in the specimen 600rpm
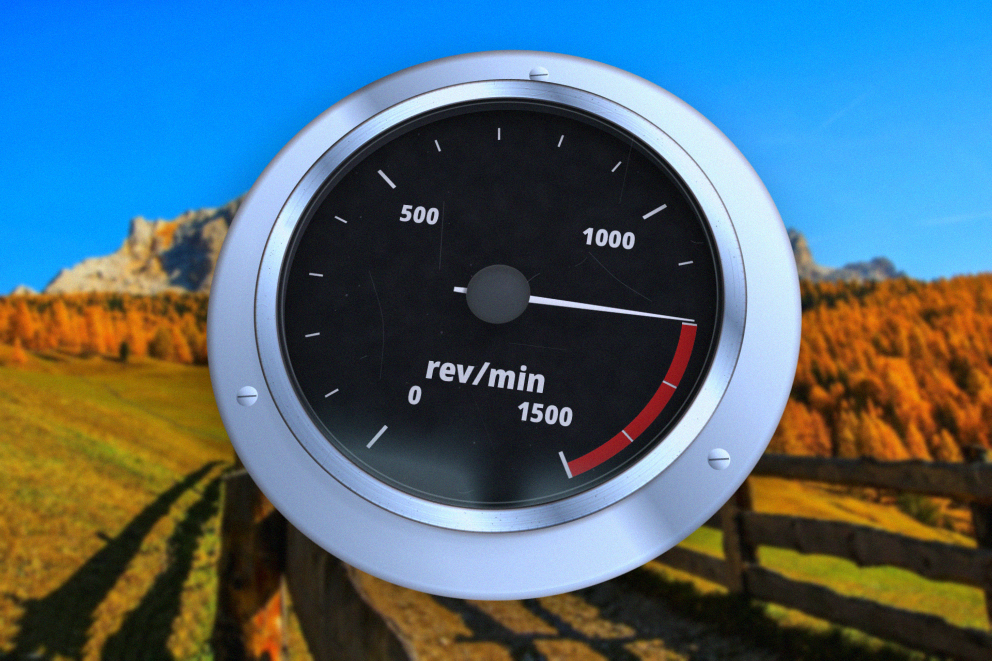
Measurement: 1200rpm
